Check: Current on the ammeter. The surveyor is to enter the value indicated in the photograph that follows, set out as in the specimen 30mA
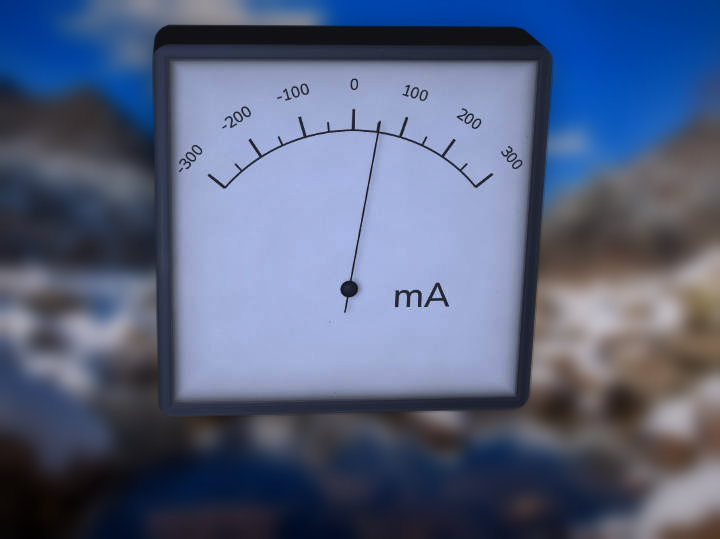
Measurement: 50mA
